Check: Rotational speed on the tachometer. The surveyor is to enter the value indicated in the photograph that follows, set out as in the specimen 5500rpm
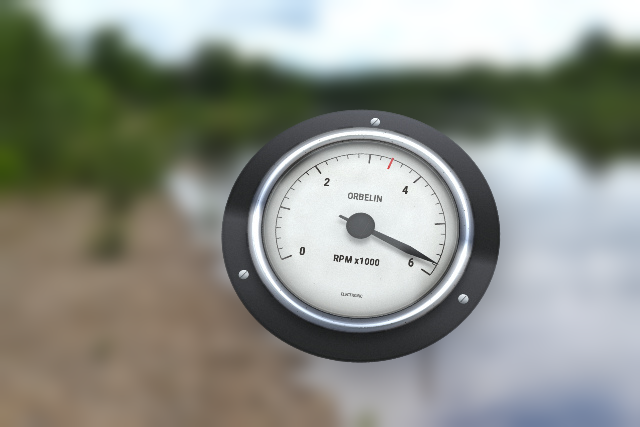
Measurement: 5800rpm
